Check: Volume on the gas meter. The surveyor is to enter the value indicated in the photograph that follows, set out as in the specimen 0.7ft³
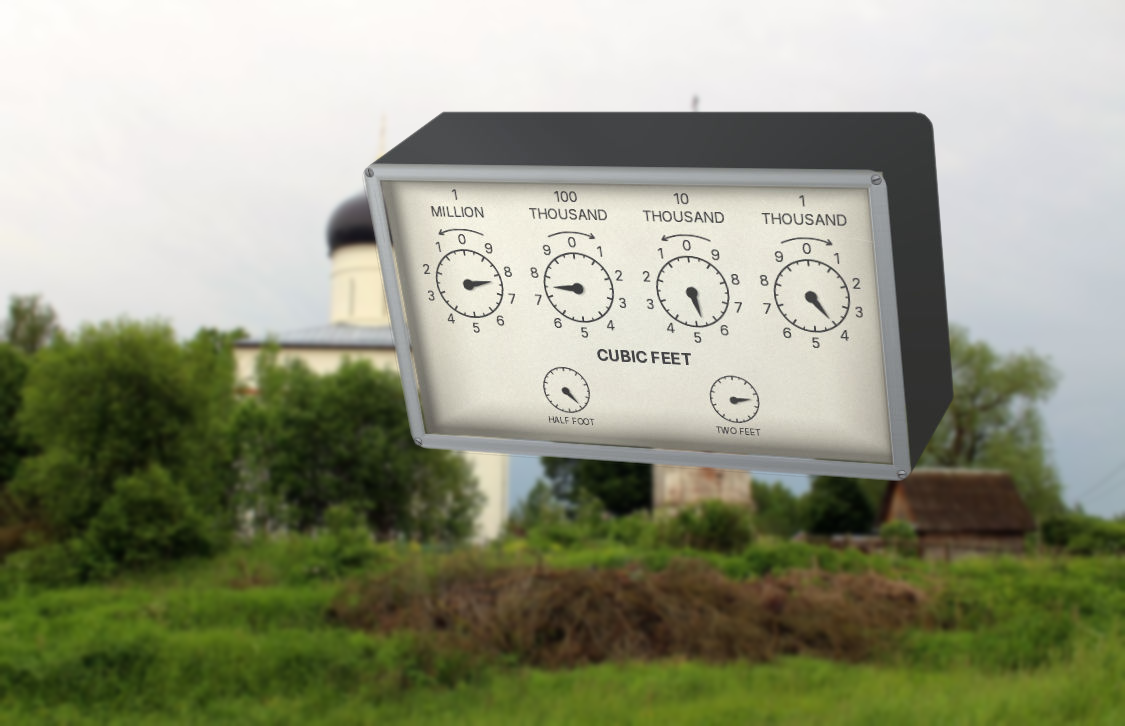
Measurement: 775400ft³
